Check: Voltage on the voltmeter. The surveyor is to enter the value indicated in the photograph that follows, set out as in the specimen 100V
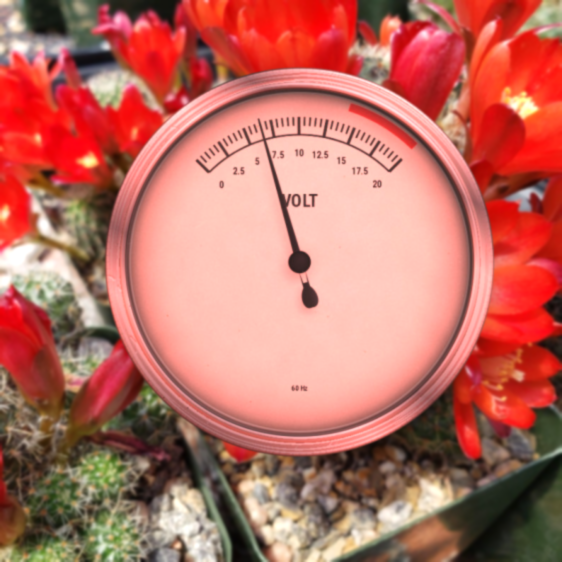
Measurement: 6.5V
